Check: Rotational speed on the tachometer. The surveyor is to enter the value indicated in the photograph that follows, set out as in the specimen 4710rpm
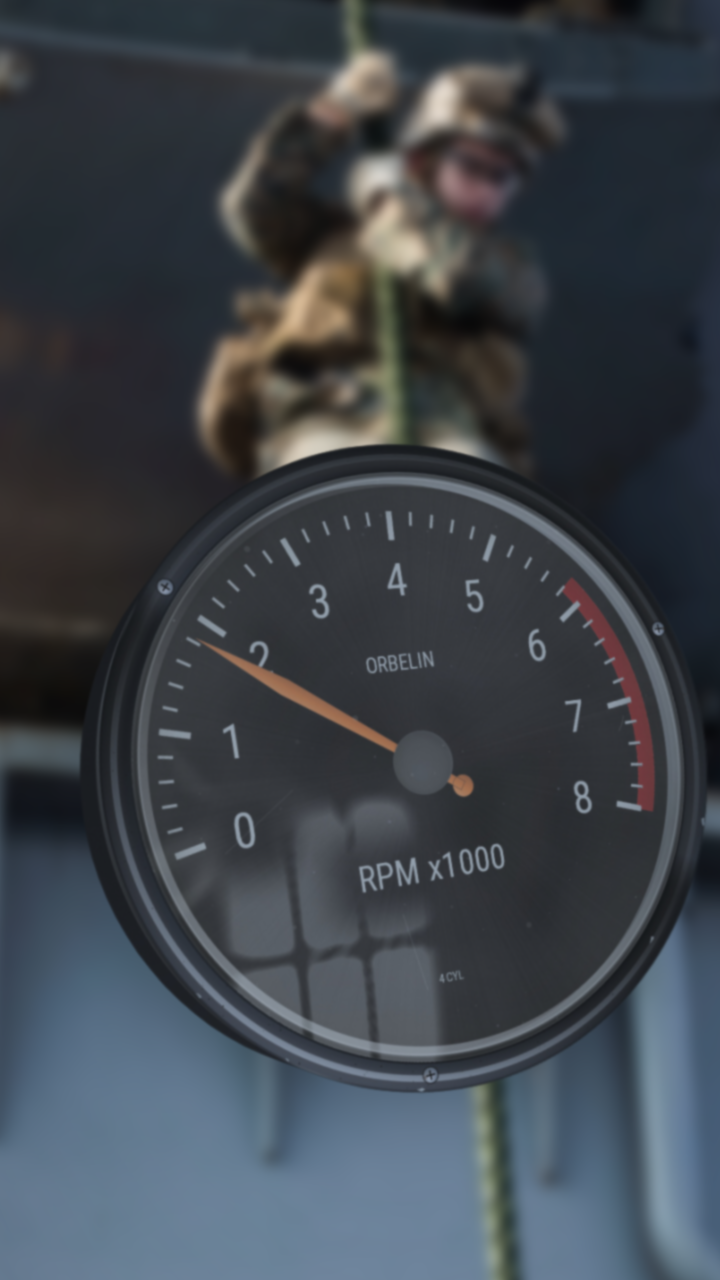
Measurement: 1800rpm
